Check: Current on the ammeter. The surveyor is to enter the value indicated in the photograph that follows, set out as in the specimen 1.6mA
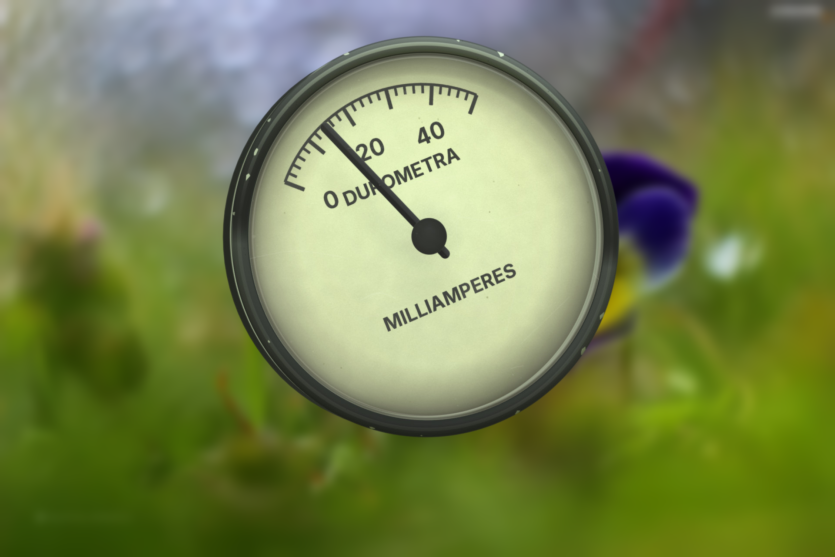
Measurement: 14mA
